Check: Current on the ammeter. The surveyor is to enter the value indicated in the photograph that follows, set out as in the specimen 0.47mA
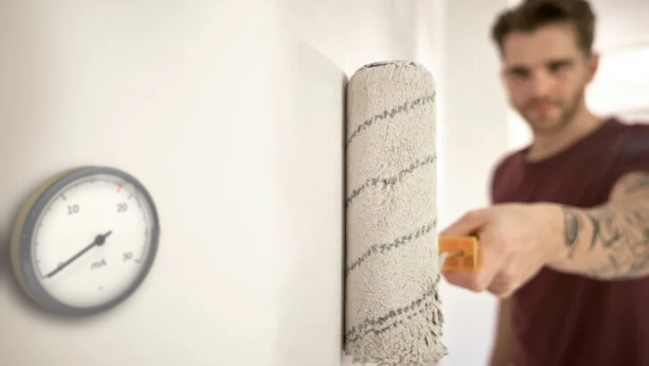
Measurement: 0mA
